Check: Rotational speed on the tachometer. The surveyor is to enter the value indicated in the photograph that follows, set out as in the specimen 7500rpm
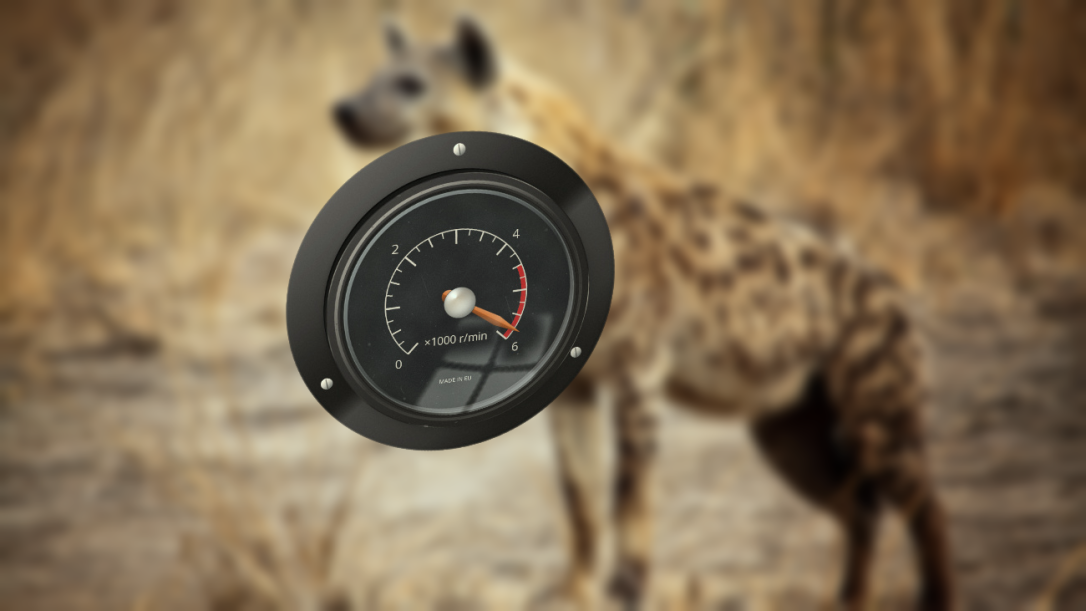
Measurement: 5750rpm
